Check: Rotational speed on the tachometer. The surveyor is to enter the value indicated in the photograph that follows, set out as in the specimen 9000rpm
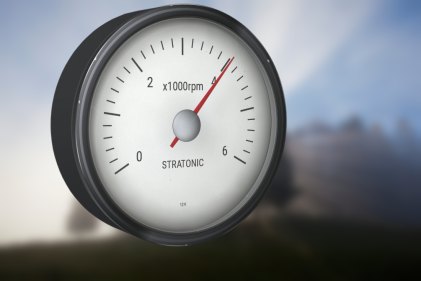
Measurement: 4000rpm
